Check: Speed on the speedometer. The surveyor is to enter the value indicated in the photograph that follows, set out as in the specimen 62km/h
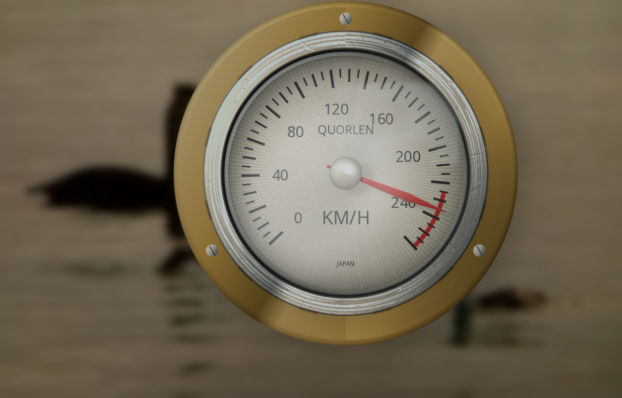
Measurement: 235km/h
